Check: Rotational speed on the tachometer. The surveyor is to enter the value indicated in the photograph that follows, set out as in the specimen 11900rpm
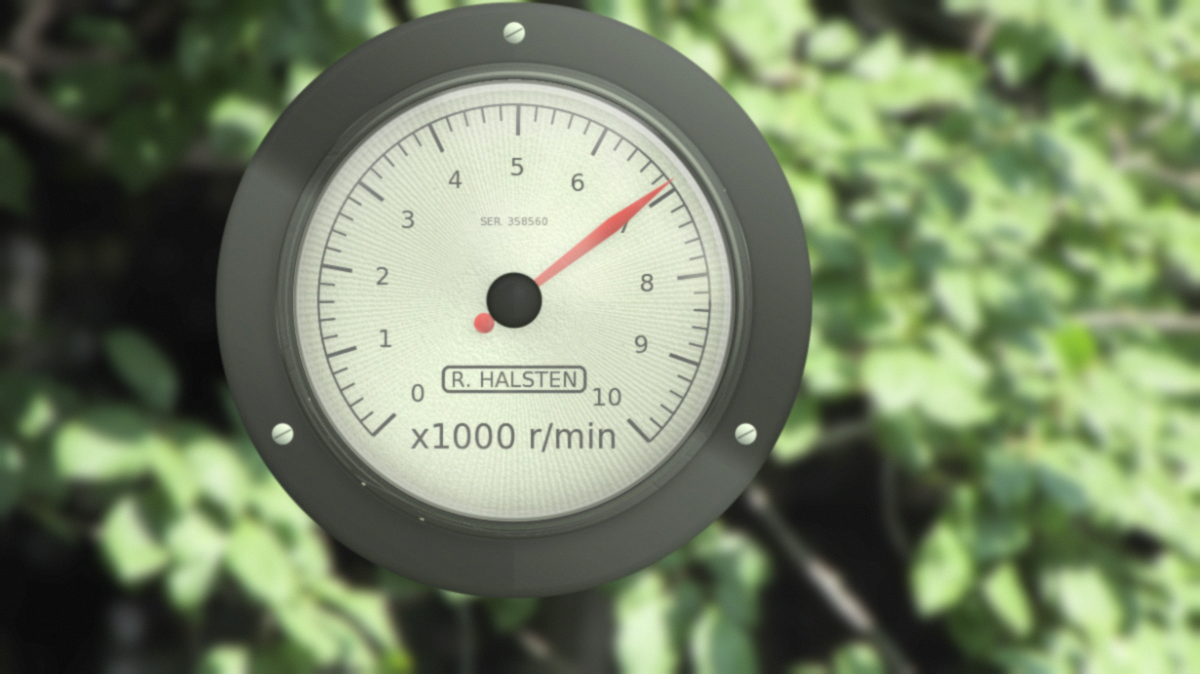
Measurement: 6900rpm
